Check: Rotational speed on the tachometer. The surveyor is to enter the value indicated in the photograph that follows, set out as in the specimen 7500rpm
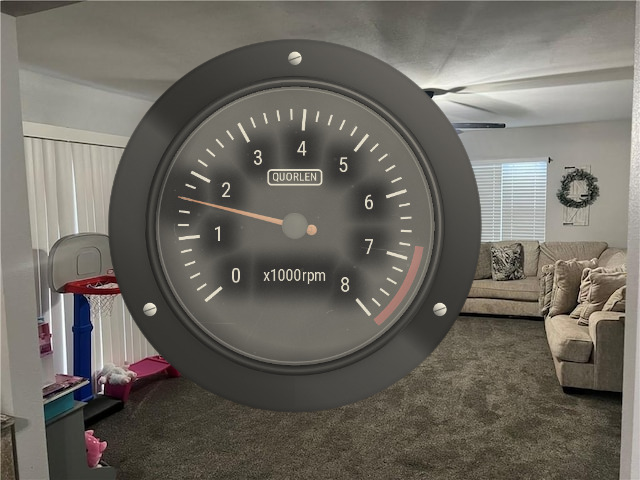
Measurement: 1600rpm
